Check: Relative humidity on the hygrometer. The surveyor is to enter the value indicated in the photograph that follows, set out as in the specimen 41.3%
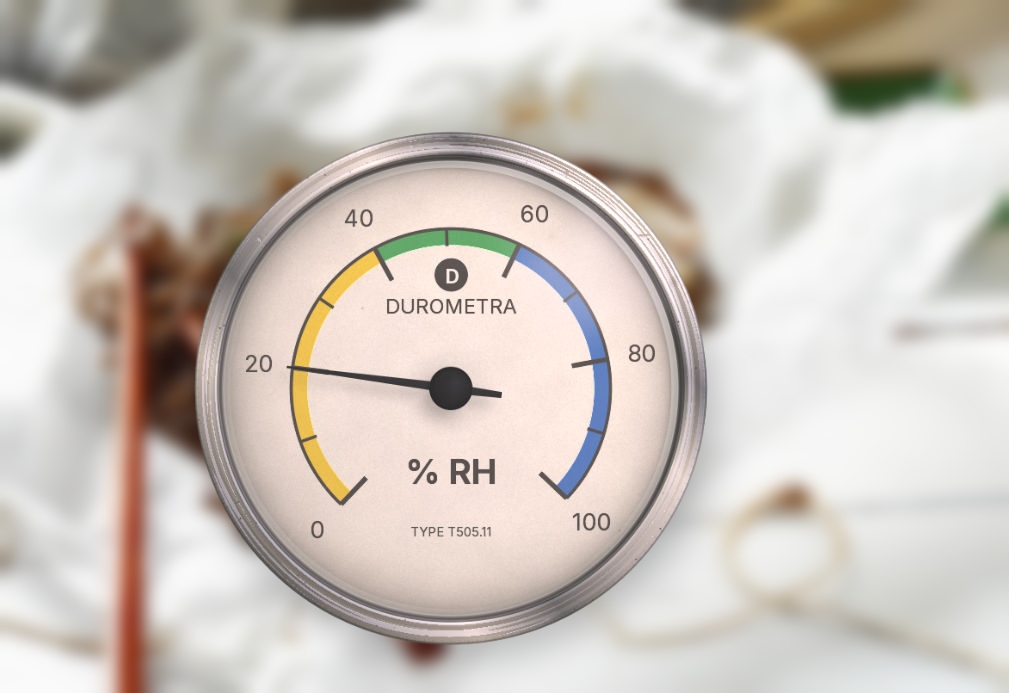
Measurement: 20%
